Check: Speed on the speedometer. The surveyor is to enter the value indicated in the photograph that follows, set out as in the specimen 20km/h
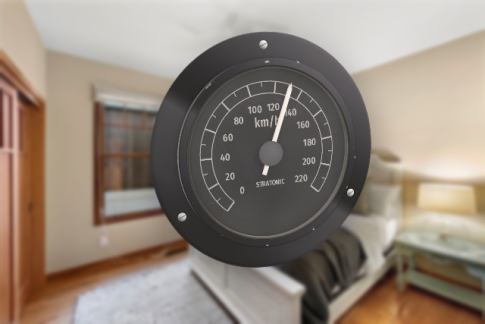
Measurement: 130km/h
